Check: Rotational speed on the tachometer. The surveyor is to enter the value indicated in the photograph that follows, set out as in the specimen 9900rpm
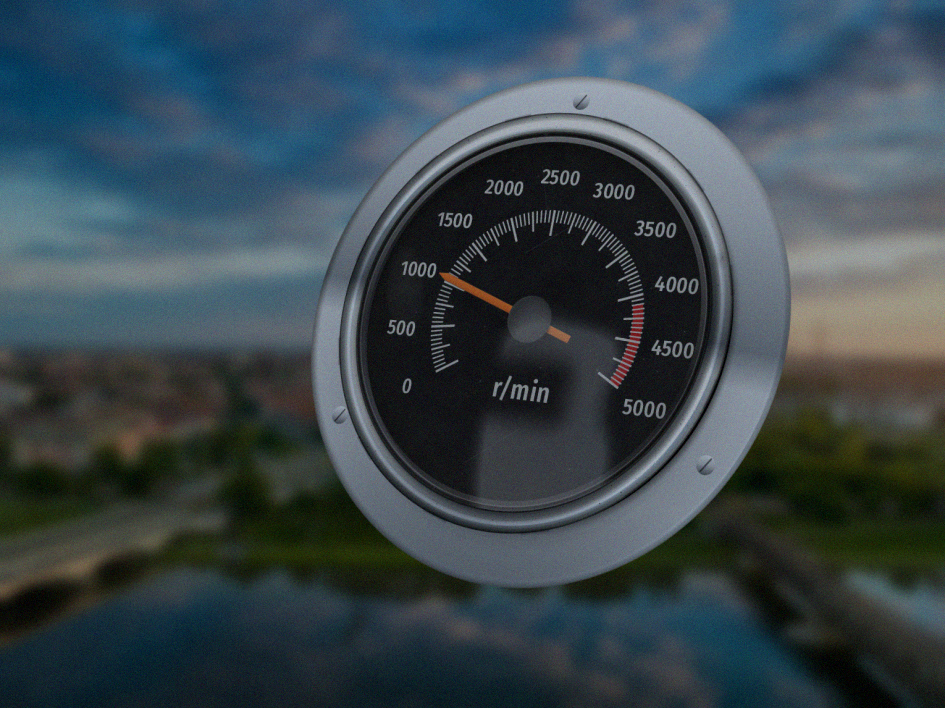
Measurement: 1050rpm
